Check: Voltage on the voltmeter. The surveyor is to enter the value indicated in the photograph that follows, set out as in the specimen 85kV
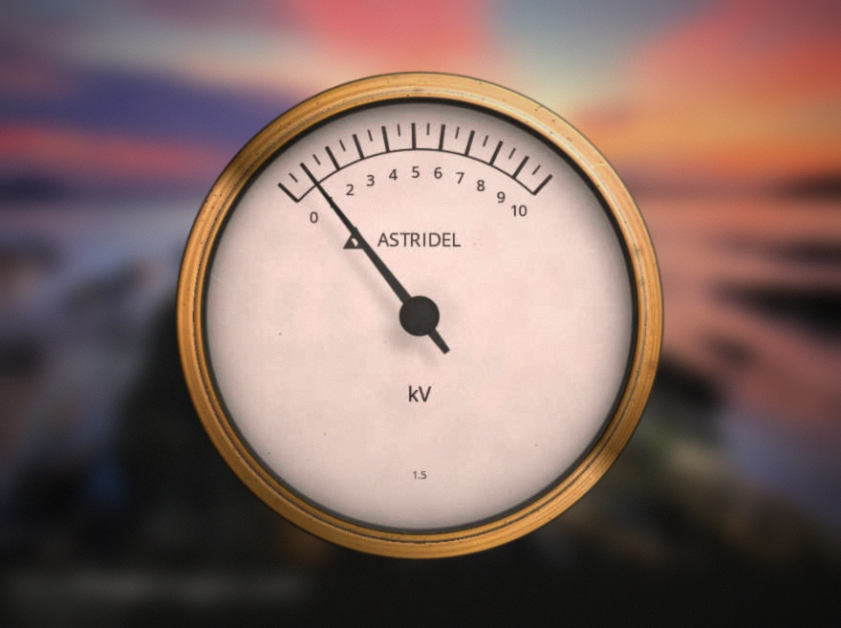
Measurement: 1kV
